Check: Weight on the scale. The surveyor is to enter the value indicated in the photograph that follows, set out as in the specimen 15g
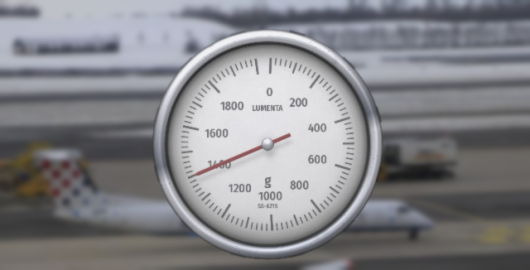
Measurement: 1400g
